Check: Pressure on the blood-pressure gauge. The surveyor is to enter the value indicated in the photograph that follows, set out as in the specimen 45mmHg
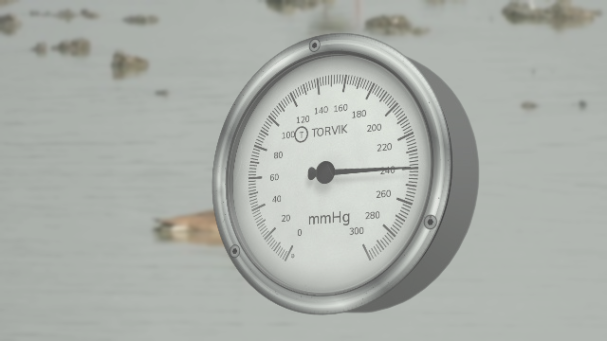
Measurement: 240mmHg
